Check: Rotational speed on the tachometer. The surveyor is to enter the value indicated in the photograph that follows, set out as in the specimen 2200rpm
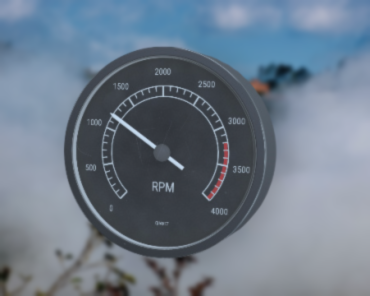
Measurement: 1200rpm
